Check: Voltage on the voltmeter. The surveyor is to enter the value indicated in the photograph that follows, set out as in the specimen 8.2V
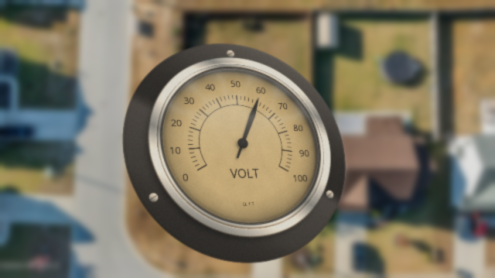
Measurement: 60V
